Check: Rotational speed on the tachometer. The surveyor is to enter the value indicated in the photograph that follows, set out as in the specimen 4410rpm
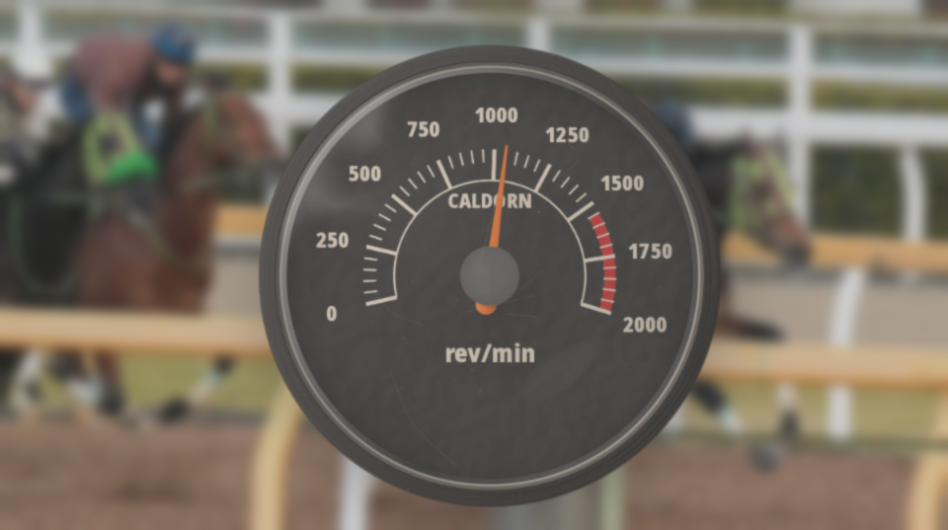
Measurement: 1050rpm
